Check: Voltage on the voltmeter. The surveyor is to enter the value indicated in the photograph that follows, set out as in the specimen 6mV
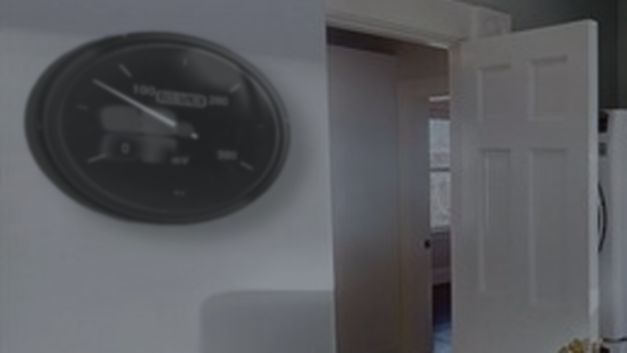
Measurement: 75mV
